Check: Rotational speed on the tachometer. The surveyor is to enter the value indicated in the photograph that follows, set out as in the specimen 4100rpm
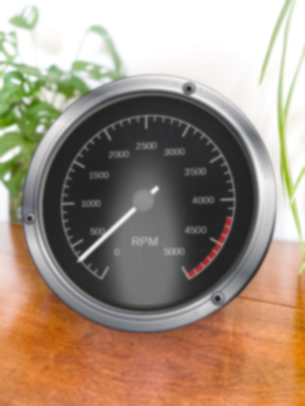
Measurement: 300rpm
